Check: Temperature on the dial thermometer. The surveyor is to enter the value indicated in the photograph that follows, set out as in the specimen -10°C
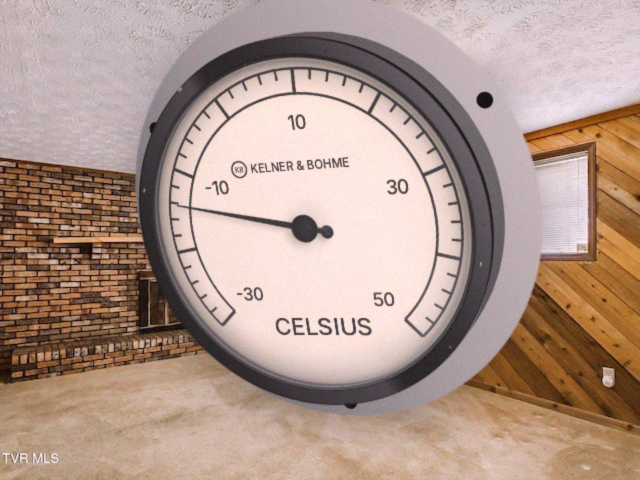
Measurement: -14°C
